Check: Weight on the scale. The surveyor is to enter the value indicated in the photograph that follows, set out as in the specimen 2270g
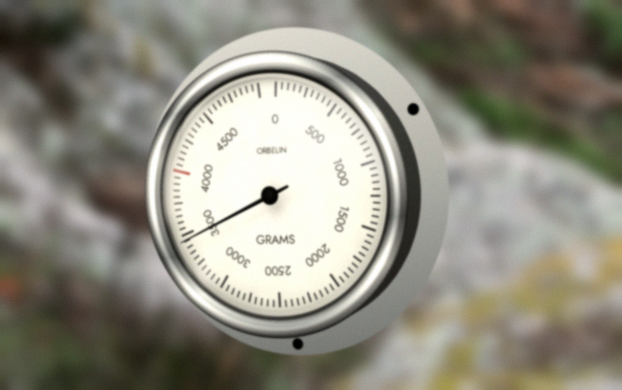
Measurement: 3450g
